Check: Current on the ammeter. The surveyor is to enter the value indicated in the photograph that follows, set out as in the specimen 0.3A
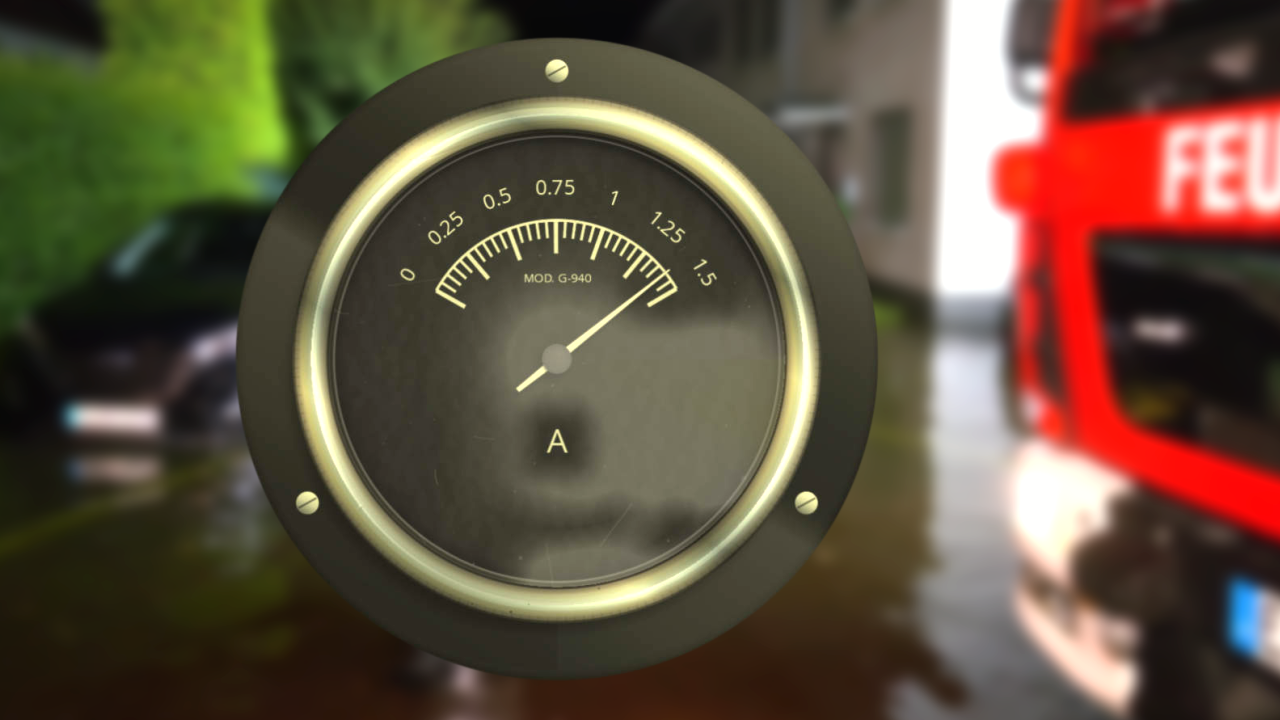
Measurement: 1.4A
